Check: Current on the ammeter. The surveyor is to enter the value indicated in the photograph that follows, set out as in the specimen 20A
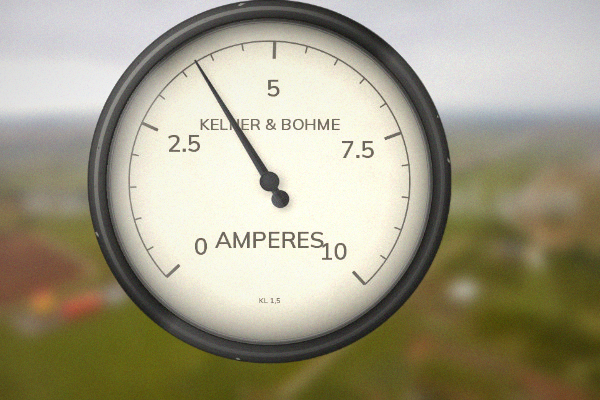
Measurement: 3.75A
